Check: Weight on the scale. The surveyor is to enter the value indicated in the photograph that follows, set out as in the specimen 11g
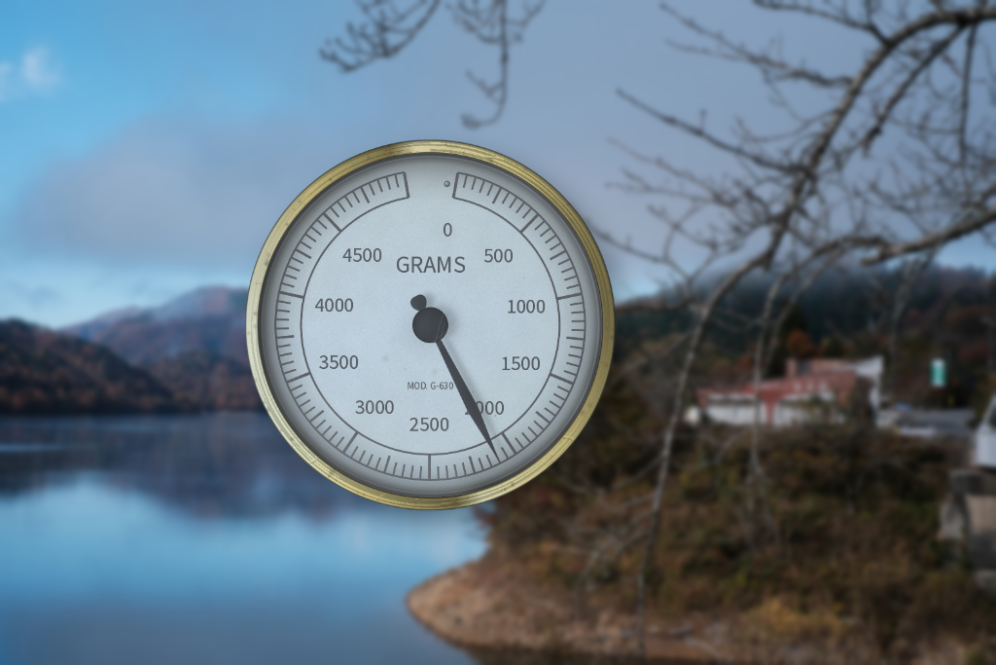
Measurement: 2100g
